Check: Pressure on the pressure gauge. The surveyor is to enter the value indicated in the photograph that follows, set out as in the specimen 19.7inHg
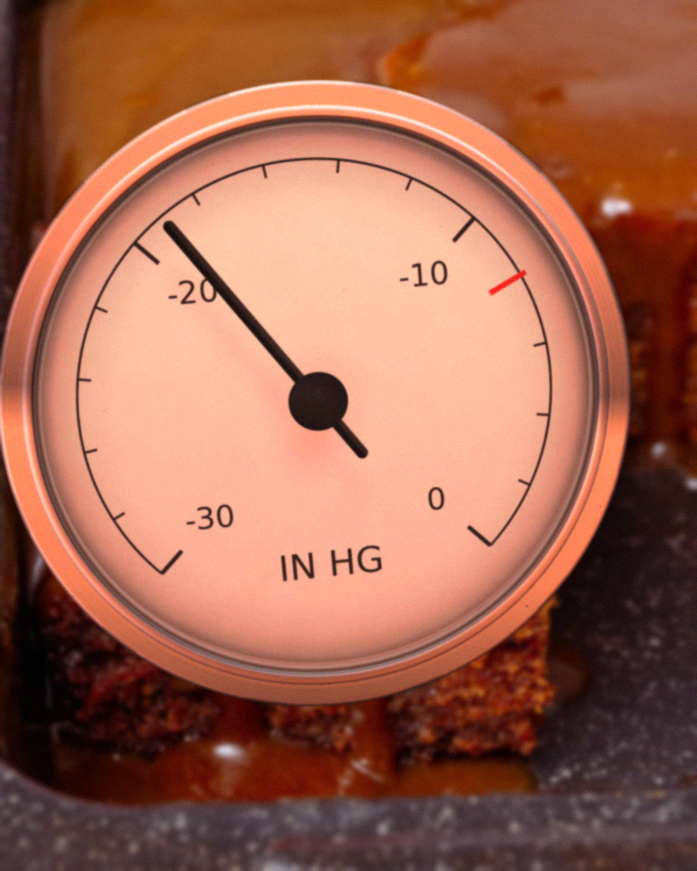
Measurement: -19inHg
